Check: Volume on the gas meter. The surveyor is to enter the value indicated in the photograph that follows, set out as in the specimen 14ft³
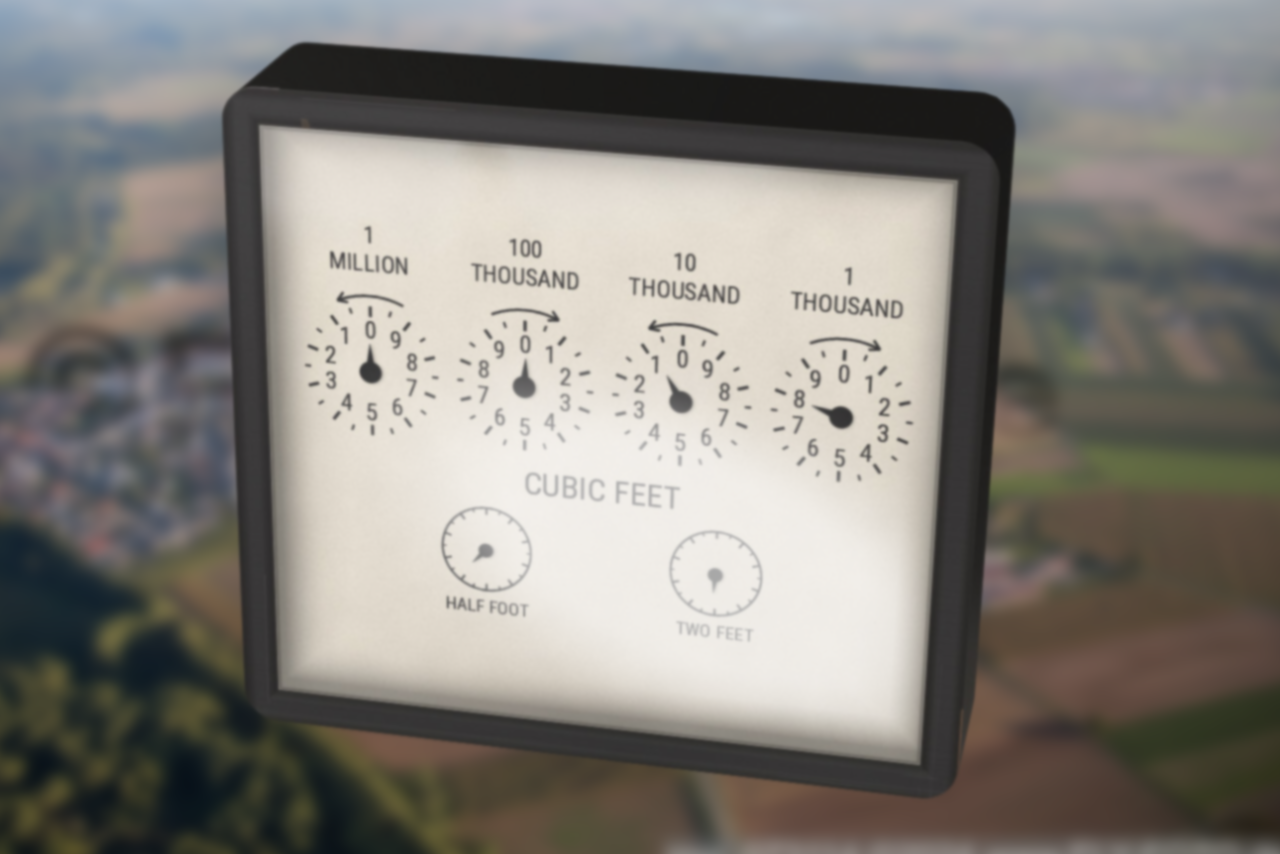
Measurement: 800ft³
